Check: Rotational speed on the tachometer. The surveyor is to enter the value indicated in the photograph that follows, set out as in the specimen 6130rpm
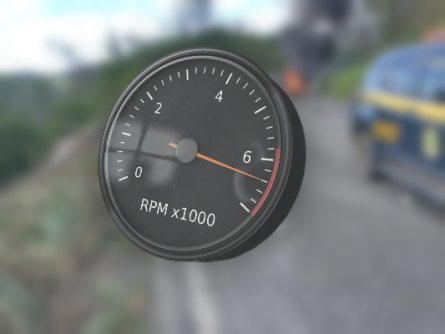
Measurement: 6400rpm
